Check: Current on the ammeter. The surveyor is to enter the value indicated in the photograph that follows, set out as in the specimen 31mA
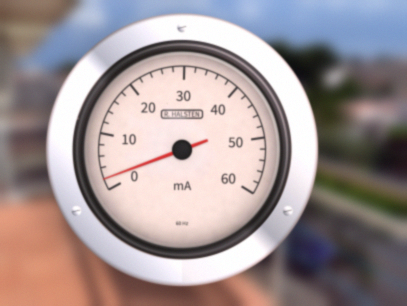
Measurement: 2mA
